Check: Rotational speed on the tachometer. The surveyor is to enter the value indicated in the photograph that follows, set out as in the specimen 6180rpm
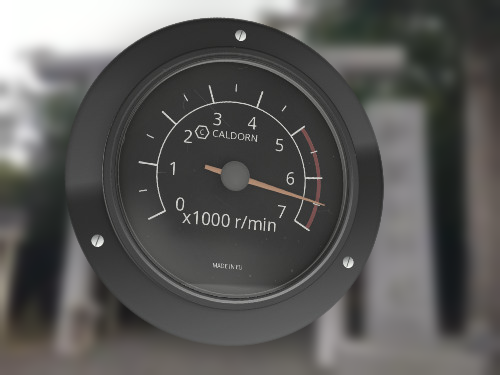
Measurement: 6500rpm
